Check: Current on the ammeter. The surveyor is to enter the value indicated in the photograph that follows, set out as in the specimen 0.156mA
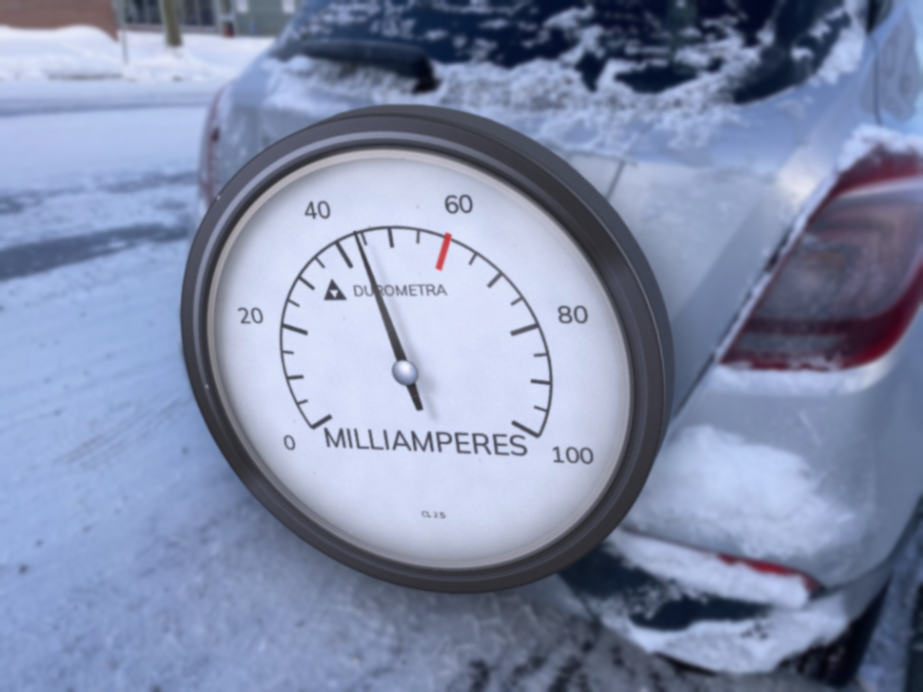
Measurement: 45mA
